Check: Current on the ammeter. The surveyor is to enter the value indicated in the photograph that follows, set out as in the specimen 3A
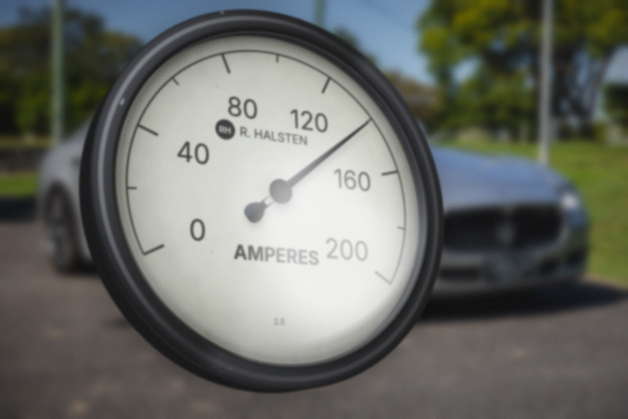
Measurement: 140A
